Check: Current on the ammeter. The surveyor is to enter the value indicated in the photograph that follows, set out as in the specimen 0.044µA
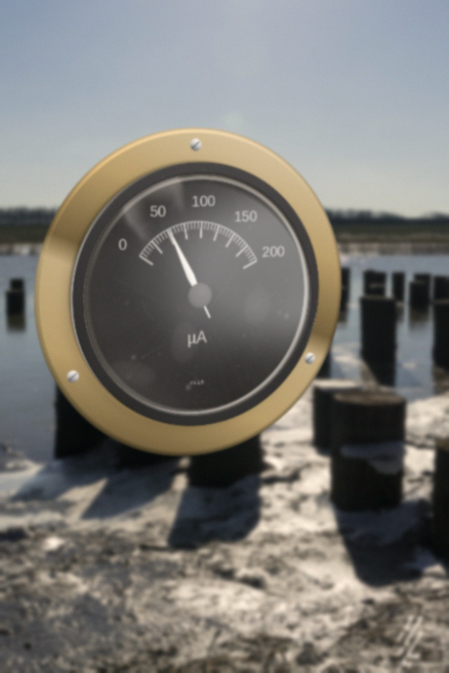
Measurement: 50µA
